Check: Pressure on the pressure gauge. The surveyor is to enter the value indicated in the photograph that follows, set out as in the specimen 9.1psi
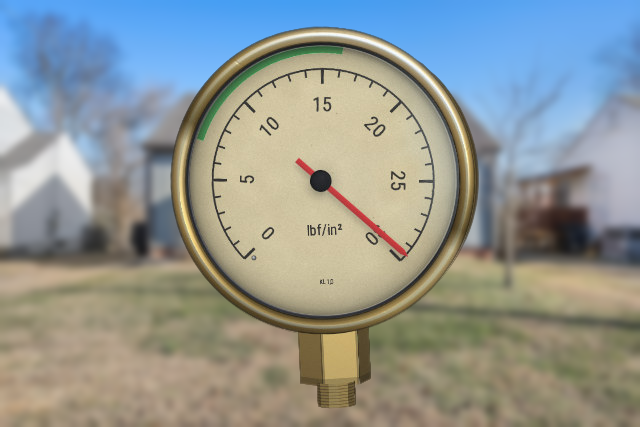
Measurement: 29.5psi
